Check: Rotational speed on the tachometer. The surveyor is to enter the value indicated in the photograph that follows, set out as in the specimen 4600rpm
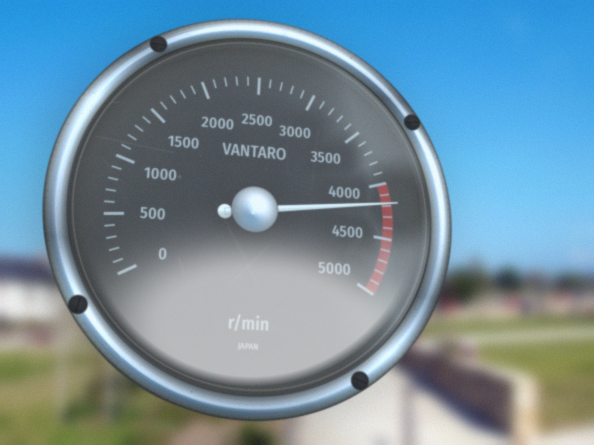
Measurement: 4200rpm
